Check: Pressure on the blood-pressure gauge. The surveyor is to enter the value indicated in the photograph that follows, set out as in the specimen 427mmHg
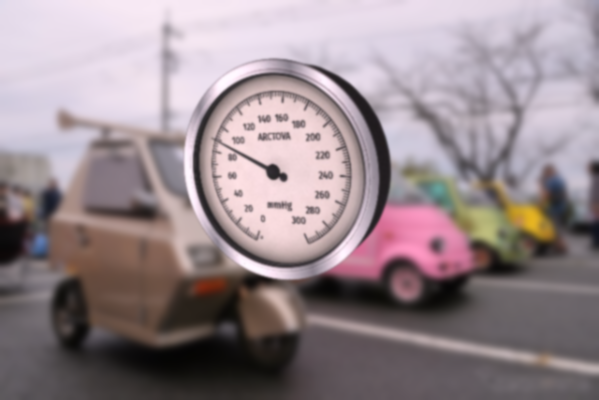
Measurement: 90mmHg
